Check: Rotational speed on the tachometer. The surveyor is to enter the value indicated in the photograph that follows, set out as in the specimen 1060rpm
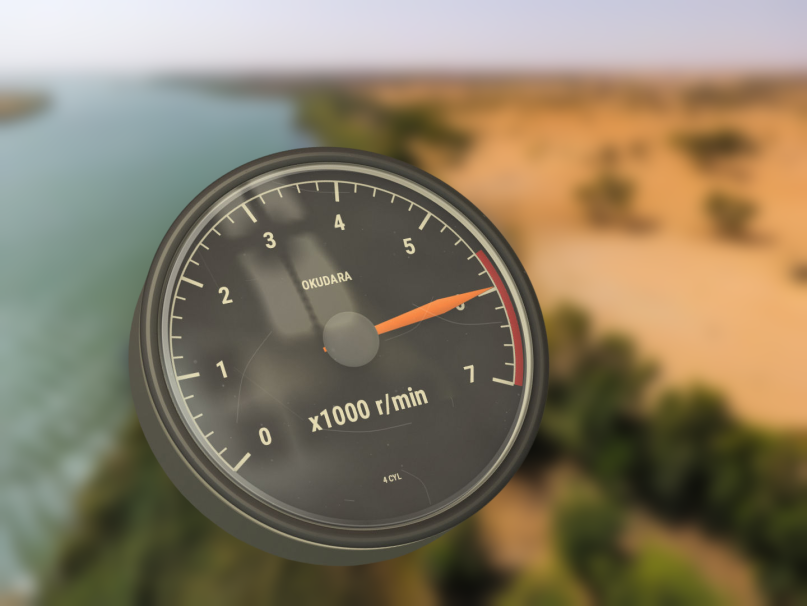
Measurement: 6000rpm
